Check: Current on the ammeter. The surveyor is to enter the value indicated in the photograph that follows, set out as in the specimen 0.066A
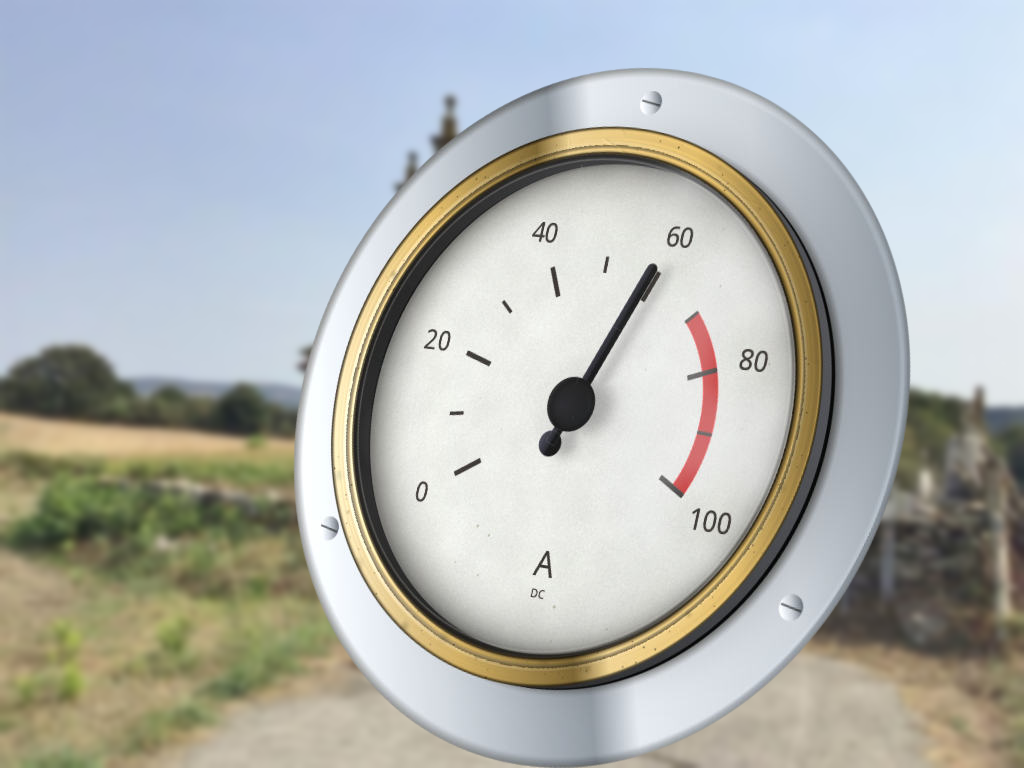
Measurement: 60A
